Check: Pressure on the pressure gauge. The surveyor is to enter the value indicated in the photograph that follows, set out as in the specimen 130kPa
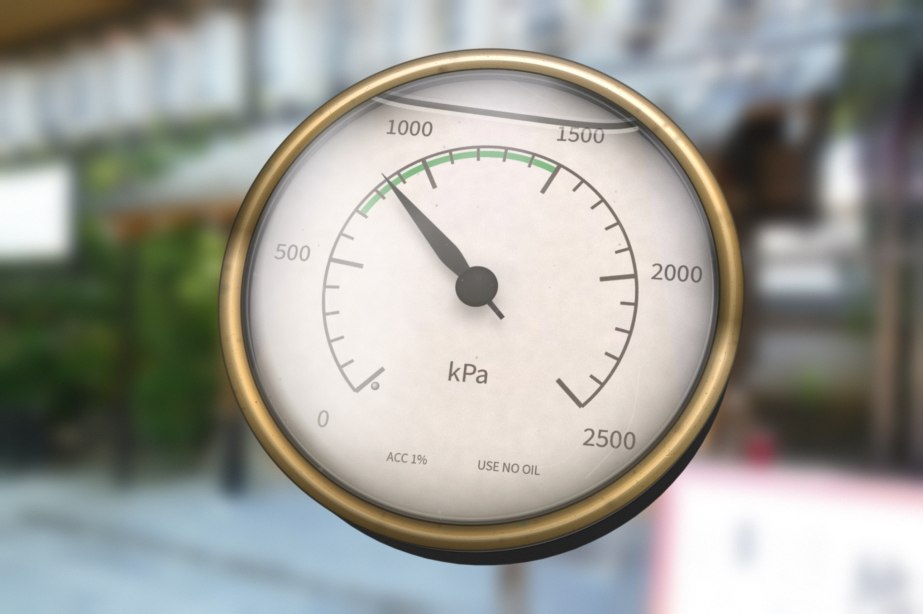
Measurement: 850kPa
